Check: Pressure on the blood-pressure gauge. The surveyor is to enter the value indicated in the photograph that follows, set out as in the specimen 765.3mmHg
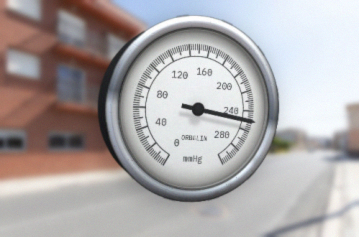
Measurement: 250mmHg
